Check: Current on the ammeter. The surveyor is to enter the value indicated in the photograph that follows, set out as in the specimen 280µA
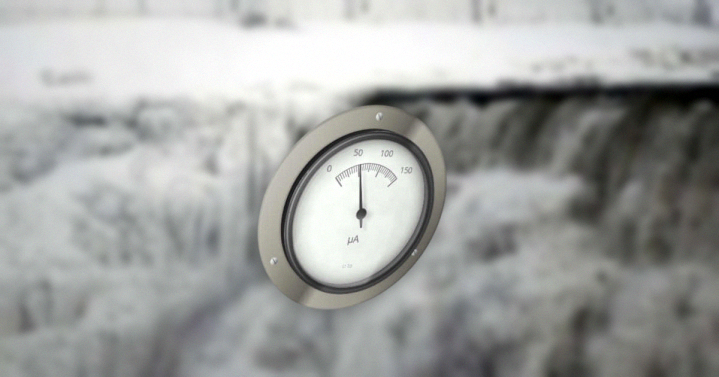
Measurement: 50µA
